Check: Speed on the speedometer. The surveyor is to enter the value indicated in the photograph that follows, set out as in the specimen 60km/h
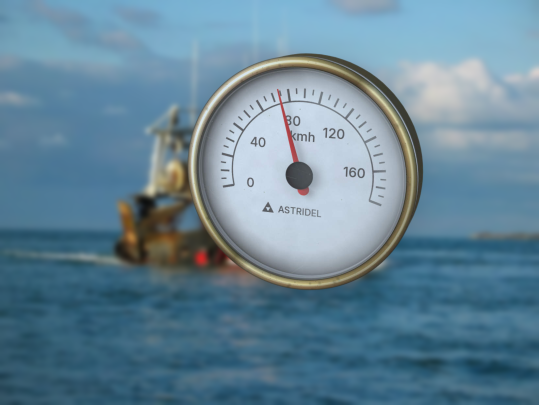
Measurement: 75km/h
